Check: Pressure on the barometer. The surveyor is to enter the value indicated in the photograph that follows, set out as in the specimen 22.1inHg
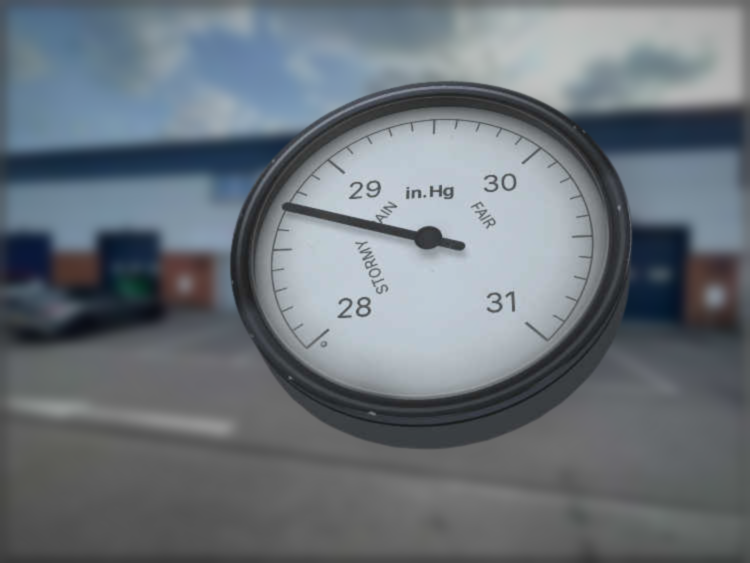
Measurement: 28.7inHg
